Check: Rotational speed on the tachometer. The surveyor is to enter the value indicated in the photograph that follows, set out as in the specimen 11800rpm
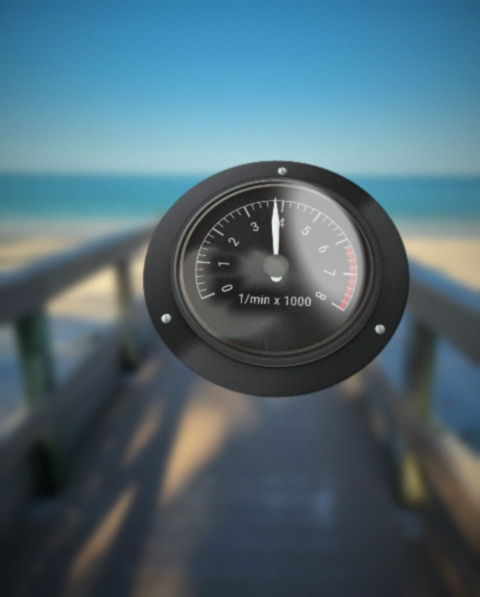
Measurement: 3800rpm
